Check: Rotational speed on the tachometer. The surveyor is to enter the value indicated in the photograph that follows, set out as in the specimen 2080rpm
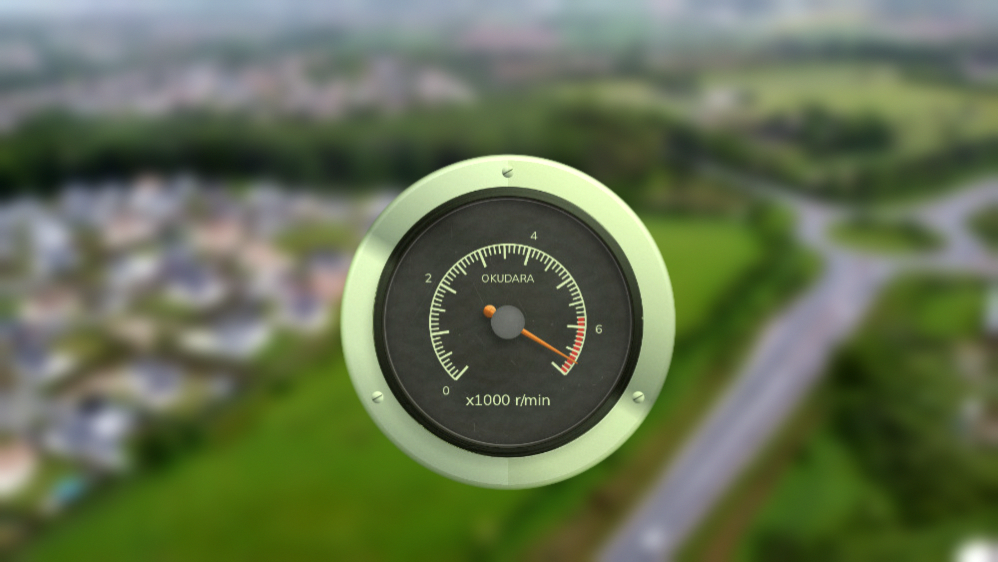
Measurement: 6700rpm
